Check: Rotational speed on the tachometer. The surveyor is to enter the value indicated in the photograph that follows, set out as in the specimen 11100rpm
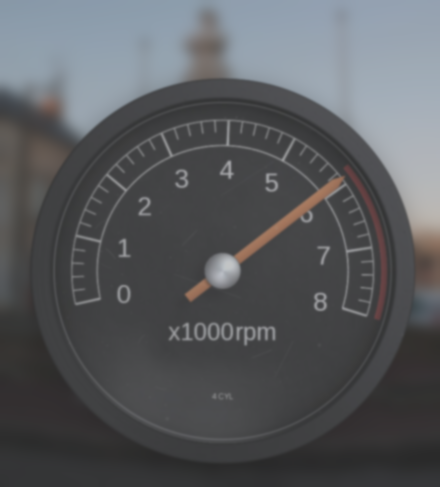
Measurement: 5900rpm
